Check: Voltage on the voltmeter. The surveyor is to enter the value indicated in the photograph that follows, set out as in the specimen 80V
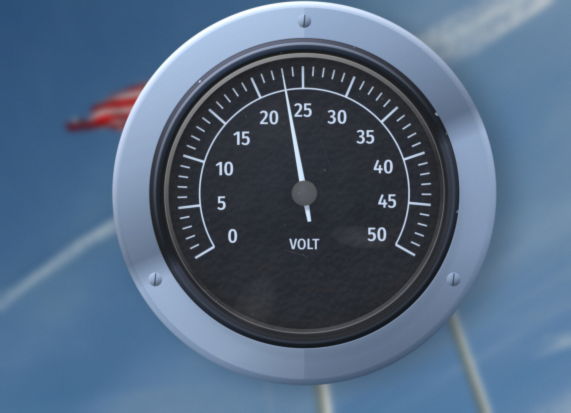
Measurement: 23V
